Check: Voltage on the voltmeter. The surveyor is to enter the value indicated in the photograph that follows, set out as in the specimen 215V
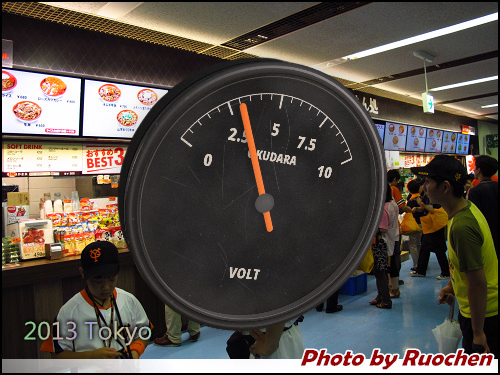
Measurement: 3V
